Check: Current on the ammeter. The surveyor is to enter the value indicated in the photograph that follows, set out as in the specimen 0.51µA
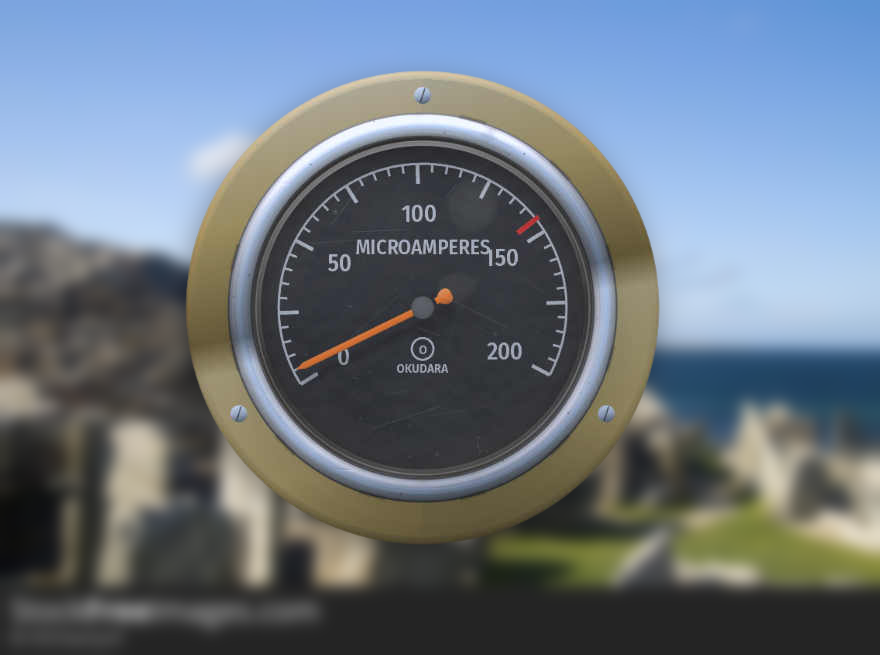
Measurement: 5µA
